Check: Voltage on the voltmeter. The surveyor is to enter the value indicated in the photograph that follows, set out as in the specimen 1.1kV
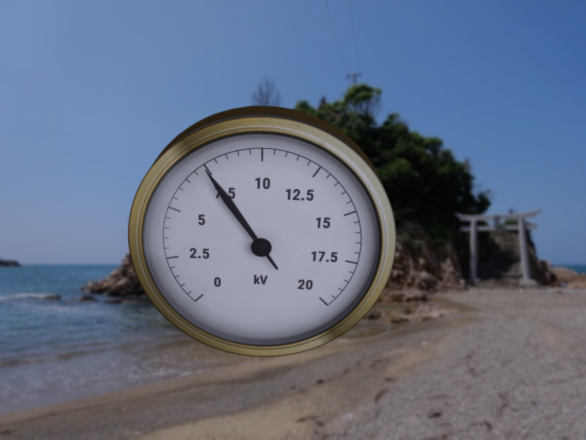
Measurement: 7.5kV
